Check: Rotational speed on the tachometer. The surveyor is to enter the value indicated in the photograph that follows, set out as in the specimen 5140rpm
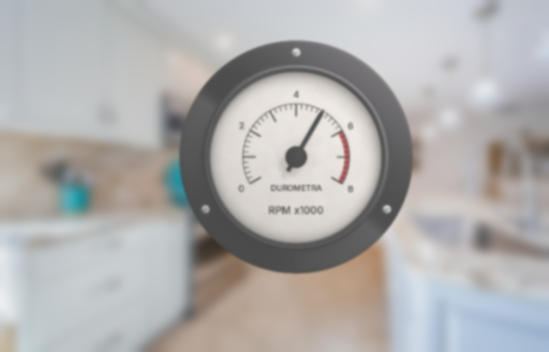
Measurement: 5000rpm
